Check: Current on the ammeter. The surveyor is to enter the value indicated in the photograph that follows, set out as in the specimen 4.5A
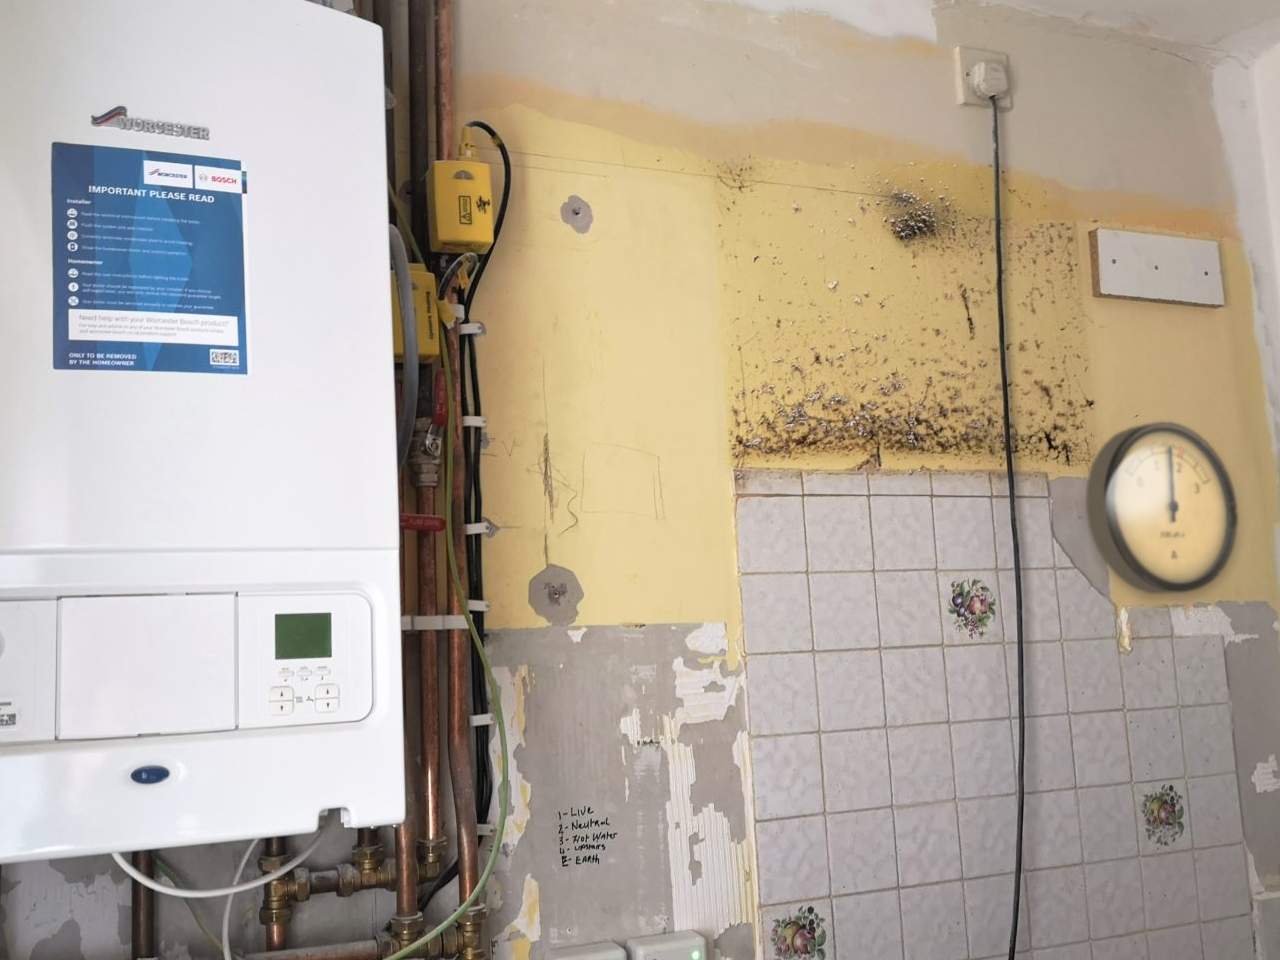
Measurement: 1.5A
